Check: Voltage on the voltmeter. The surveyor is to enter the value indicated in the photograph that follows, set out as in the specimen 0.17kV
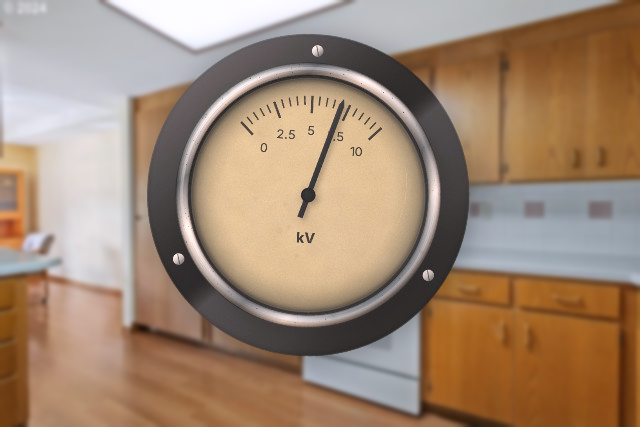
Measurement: 7kV
